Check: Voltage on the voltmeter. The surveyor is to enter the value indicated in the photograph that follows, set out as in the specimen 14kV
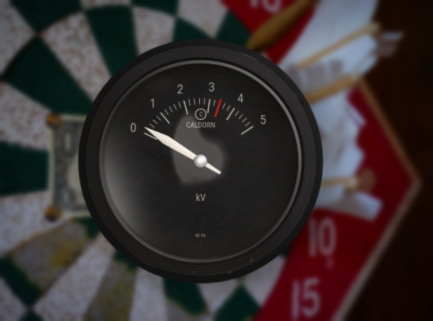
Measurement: 0.2kV
